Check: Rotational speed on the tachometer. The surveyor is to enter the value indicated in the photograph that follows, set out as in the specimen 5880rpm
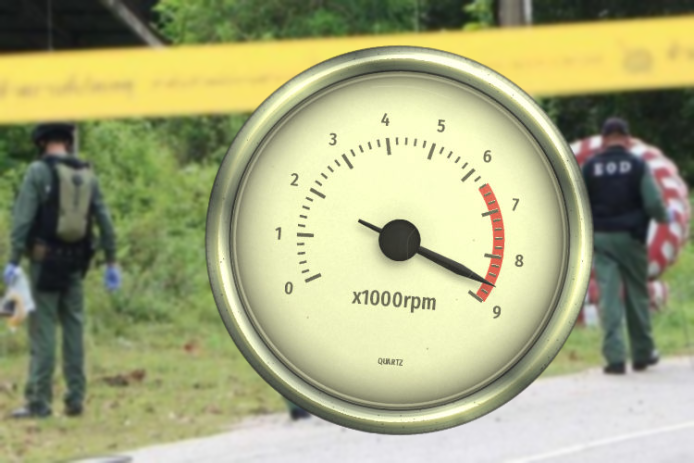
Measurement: 8600rpm
